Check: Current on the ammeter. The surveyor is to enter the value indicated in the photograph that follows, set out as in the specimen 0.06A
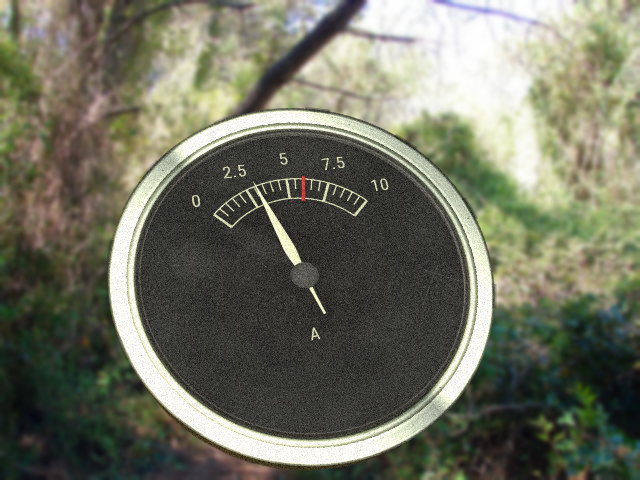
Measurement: 3A
